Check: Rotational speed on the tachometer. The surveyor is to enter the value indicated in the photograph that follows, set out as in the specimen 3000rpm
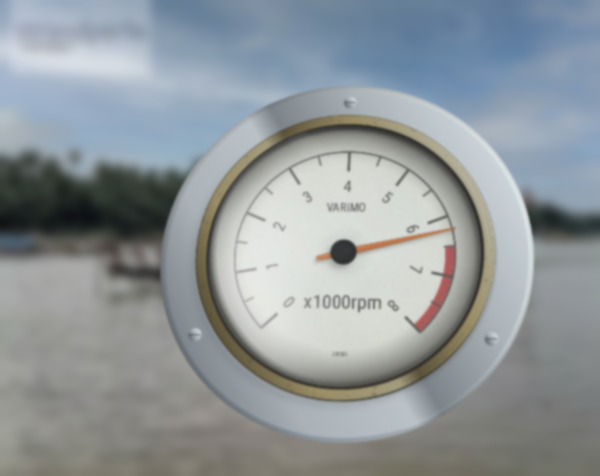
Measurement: 6250rpm
